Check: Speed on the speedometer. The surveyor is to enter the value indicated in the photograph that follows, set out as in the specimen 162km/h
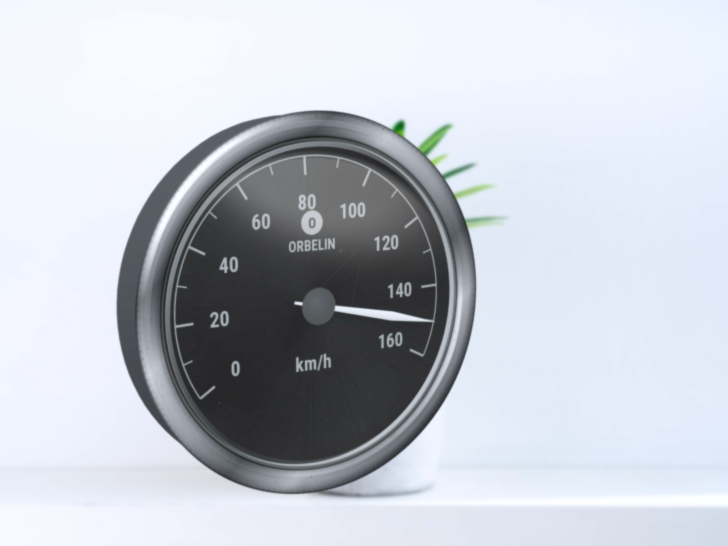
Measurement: 150km/h
